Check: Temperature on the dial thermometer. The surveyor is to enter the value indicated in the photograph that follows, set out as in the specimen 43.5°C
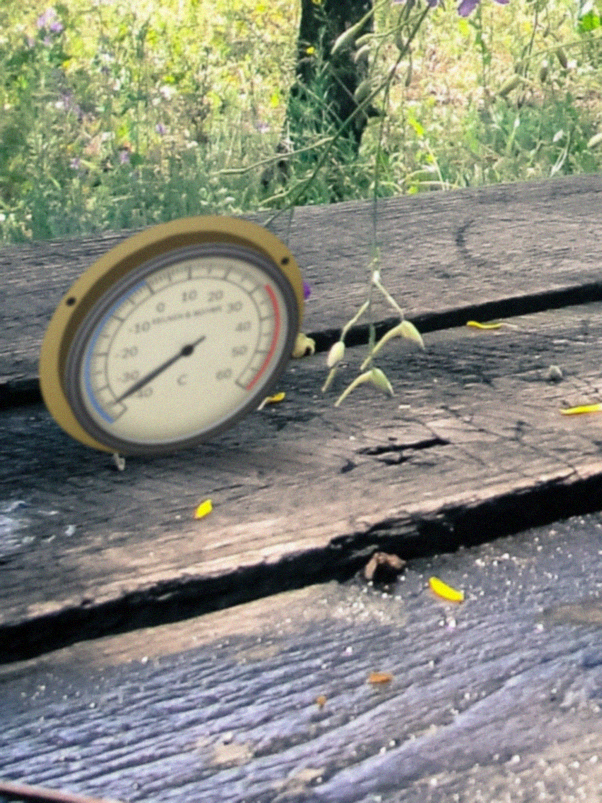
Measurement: -35°C
